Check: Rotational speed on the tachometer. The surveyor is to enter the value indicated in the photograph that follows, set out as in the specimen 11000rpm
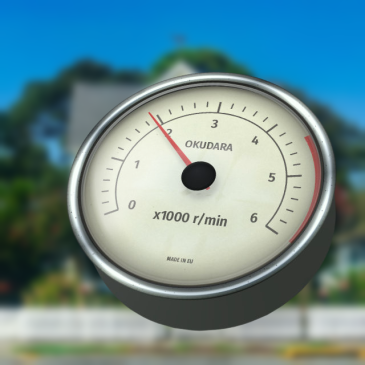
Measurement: 1900rpm
